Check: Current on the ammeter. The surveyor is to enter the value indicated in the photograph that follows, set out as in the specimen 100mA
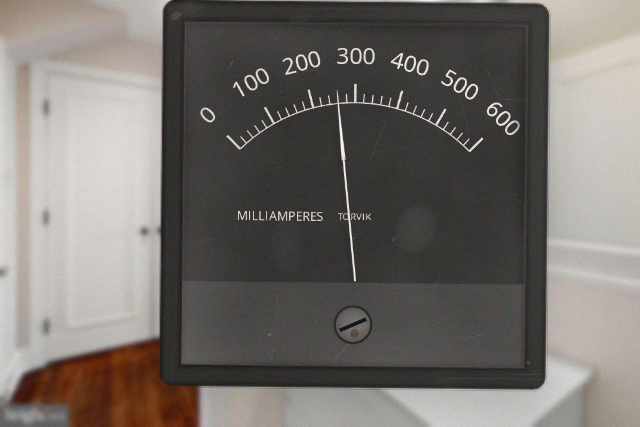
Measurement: 260mA
